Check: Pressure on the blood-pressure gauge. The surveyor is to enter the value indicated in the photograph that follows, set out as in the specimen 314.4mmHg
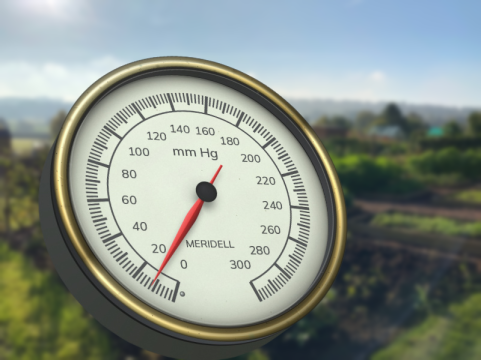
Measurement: 12mmHg
